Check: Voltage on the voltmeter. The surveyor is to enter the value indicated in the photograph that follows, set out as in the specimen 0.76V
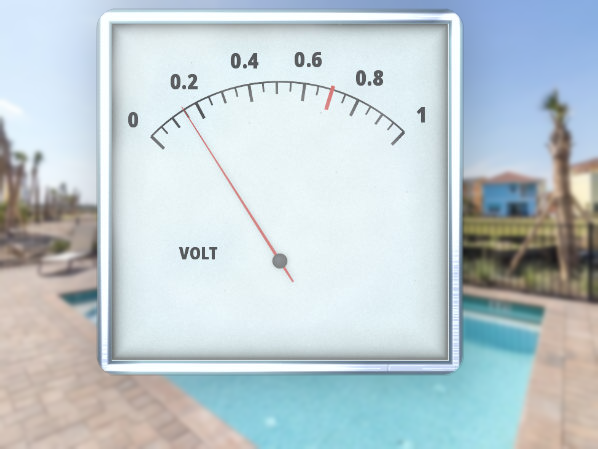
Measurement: 0.15V
